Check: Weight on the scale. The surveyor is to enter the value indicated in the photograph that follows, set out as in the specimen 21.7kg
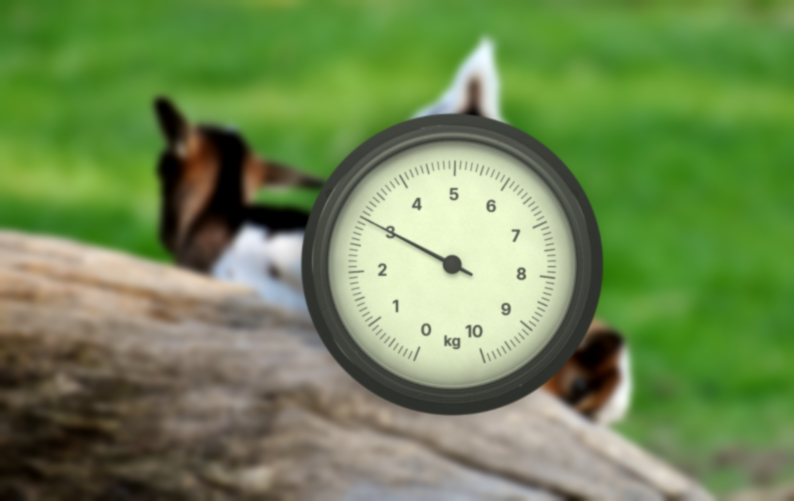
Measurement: 3kg
